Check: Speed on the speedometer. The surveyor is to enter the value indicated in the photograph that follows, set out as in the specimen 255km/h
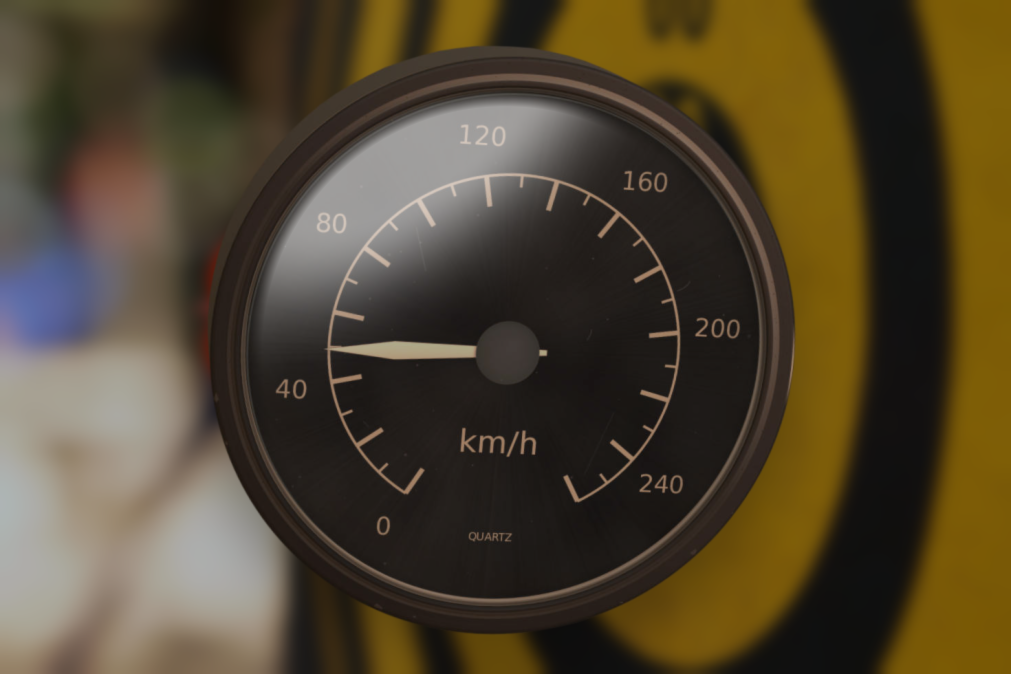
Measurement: 50km/h
